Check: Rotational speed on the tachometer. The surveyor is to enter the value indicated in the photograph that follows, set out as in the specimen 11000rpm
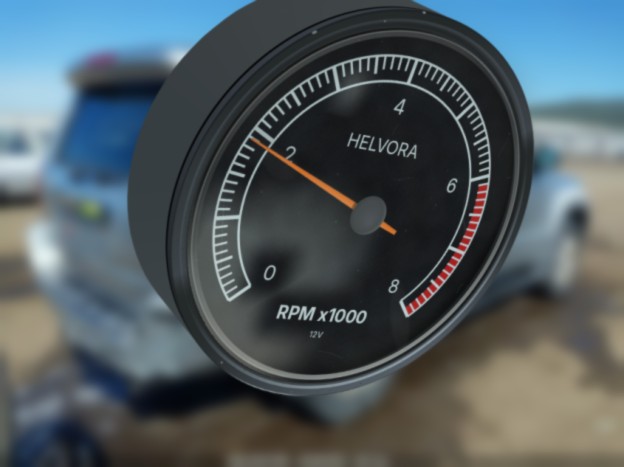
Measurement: 1900rpm
